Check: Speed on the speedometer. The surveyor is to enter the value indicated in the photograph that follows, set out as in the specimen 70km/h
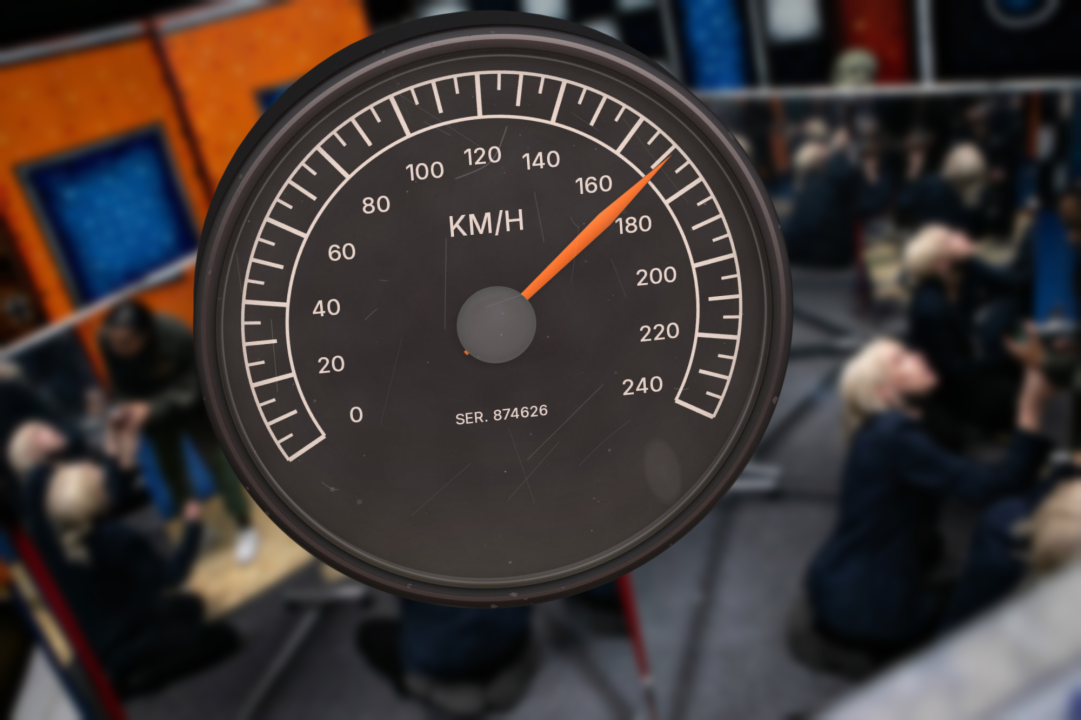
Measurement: 170km/h
